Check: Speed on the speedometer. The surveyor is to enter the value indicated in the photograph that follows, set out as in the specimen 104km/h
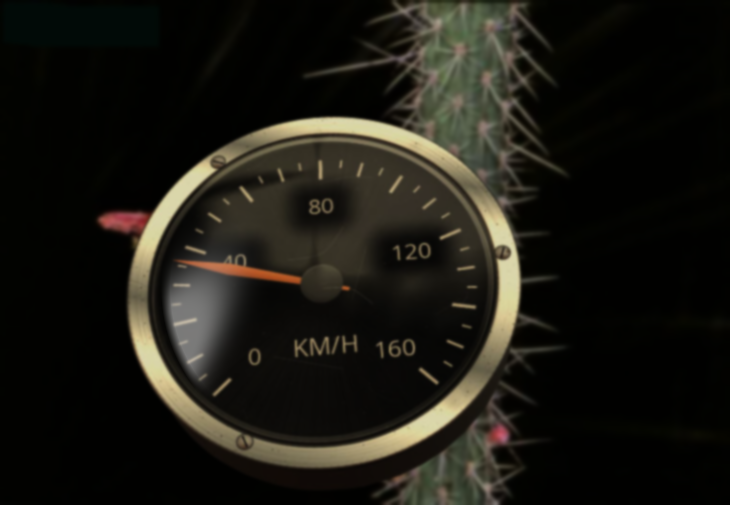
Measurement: 35km/h
